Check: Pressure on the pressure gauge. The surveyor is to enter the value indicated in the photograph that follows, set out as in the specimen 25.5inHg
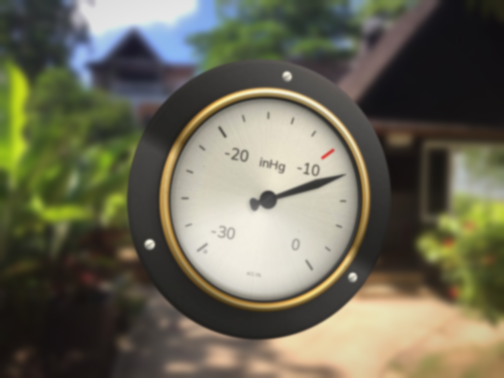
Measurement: -8inHg
